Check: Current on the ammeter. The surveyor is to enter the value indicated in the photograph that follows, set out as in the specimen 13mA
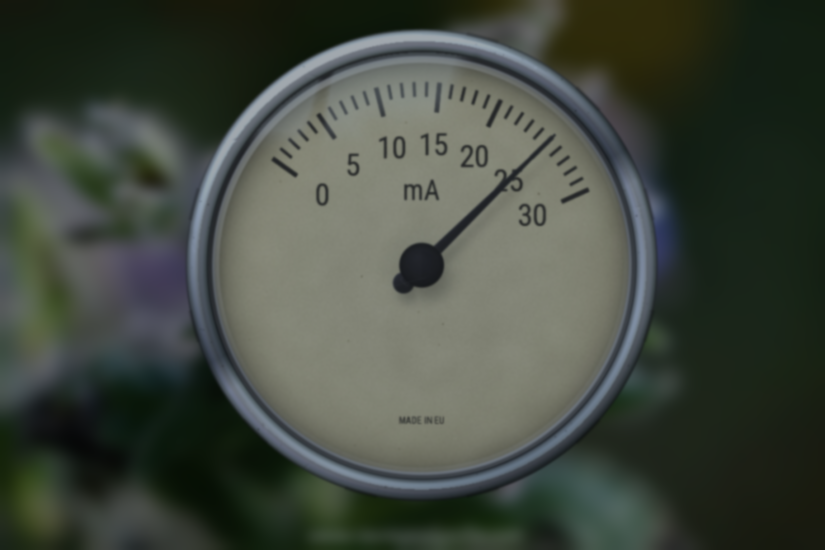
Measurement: 25mA
